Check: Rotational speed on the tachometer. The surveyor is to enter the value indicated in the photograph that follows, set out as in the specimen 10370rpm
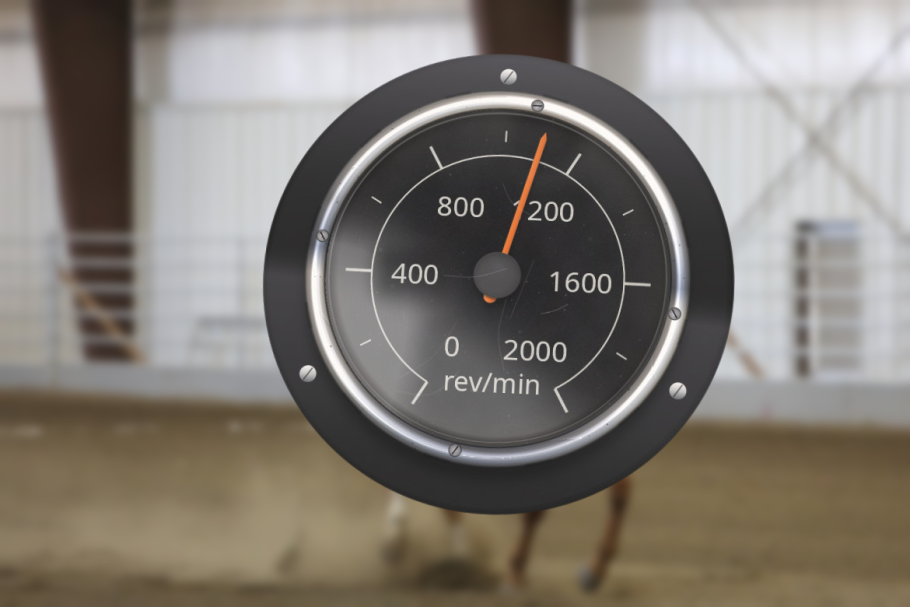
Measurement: 1100rpm
